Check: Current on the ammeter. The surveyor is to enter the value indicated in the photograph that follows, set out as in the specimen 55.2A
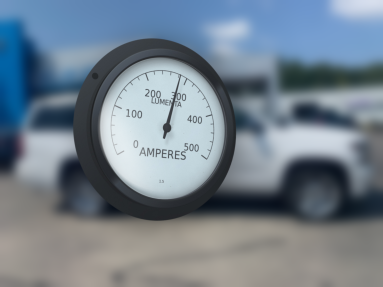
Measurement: 280A
